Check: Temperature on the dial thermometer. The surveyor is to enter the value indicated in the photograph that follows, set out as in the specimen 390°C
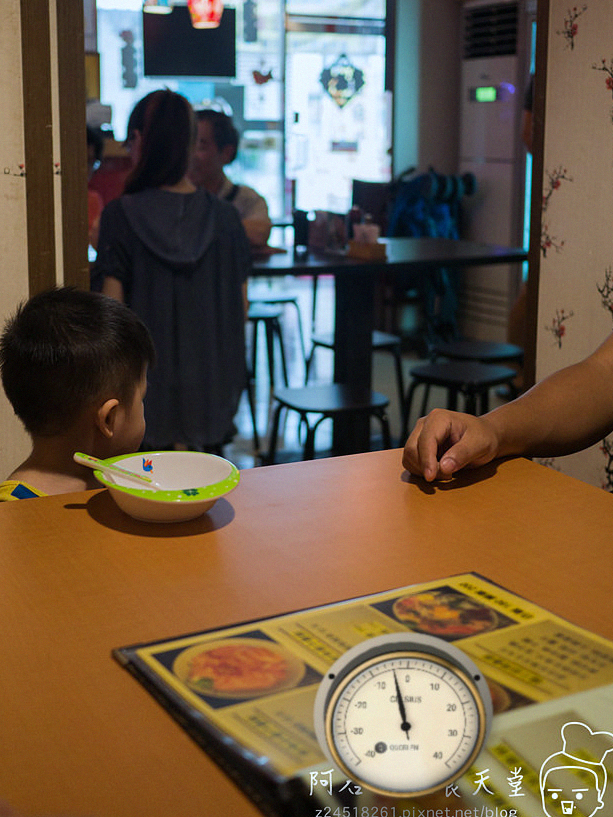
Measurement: -4°C
